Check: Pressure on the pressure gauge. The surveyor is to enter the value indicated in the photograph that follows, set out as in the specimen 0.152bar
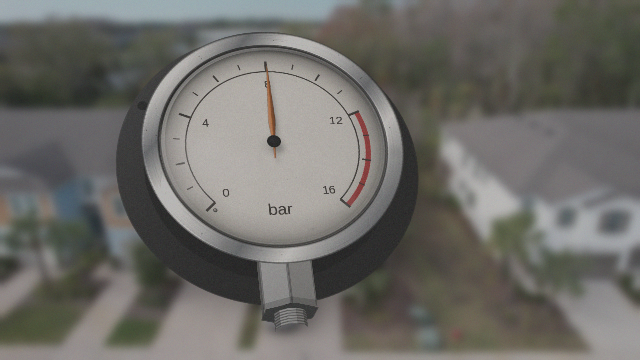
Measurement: 8bar
